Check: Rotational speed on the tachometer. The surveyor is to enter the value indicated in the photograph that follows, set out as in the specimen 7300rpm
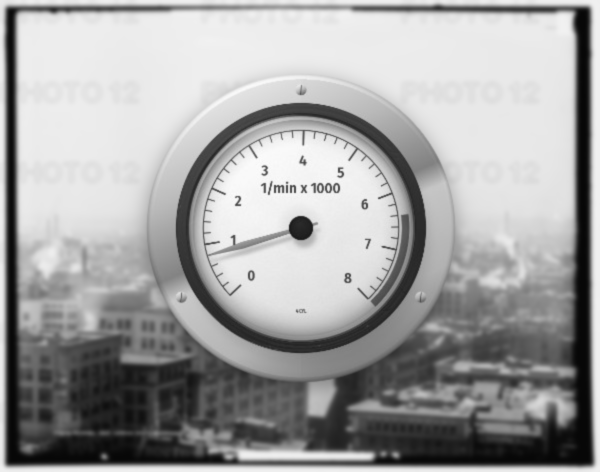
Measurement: 800rpm
